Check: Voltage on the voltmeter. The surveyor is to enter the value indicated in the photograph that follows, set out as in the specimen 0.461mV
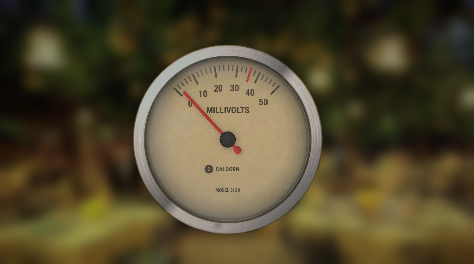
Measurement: 2mV
